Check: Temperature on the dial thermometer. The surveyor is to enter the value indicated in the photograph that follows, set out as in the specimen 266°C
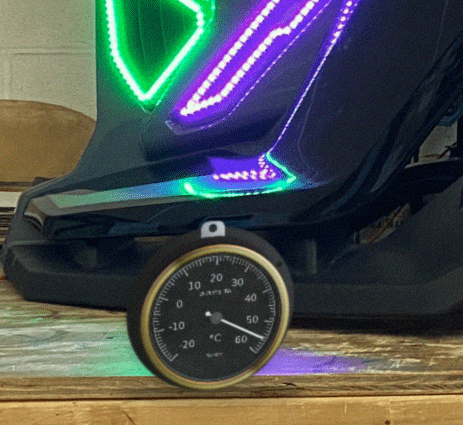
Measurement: 55°C
